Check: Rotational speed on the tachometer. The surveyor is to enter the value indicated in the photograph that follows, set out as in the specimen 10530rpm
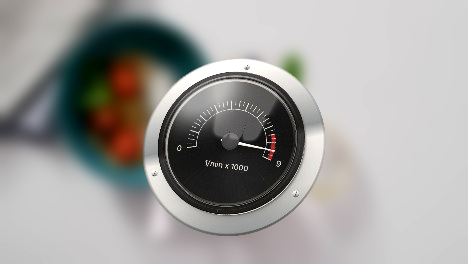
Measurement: 8500rpm
